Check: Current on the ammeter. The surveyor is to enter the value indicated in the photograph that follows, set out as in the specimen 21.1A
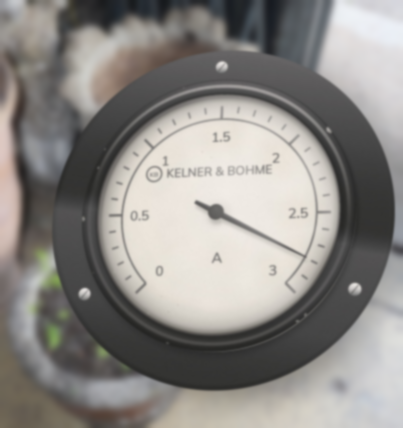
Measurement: 2.8A
